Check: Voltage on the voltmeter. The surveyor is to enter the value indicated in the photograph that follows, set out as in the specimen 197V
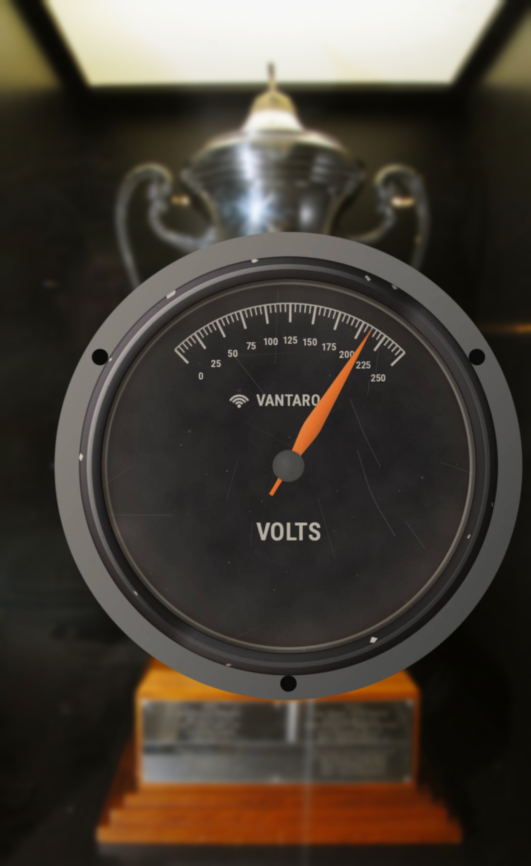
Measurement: 210V
